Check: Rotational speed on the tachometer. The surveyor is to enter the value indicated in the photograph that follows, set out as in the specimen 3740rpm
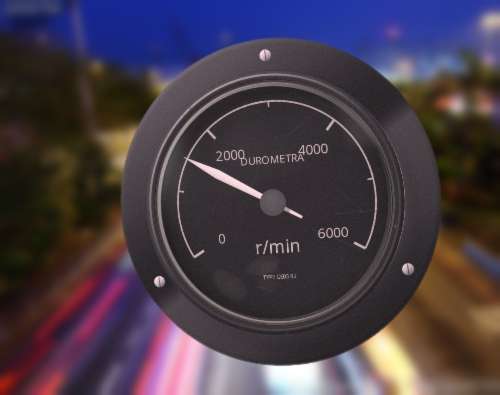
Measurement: 1500rpm
